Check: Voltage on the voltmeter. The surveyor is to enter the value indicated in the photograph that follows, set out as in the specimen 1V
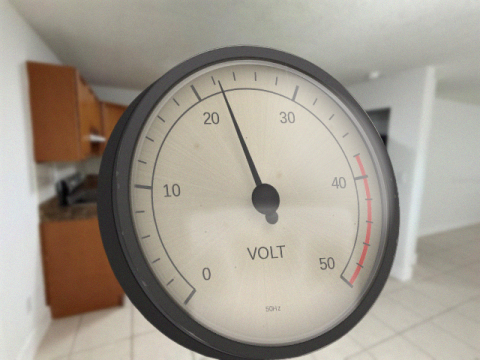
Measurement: 22V
